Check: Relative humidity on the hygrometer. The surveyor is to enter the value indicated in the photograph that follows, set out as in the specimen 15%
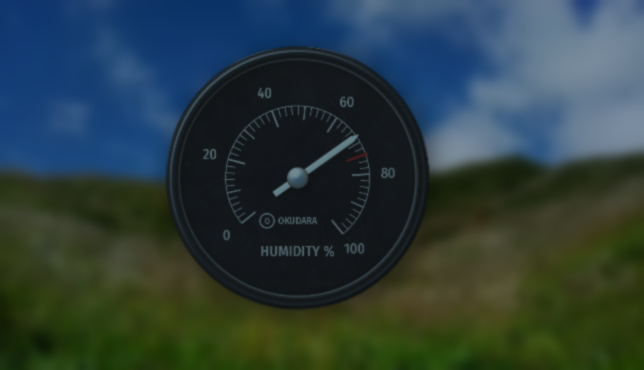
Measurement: 68%
